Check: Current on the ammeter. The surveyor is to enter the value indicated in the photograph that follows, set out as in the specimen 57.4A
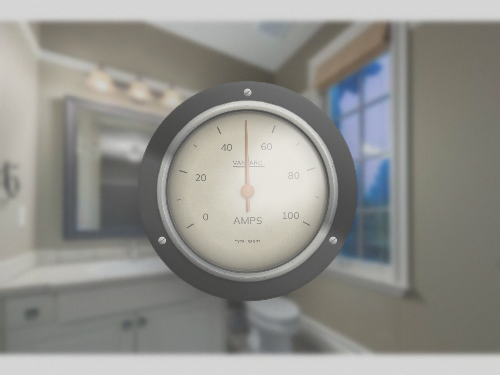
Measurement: 50A
